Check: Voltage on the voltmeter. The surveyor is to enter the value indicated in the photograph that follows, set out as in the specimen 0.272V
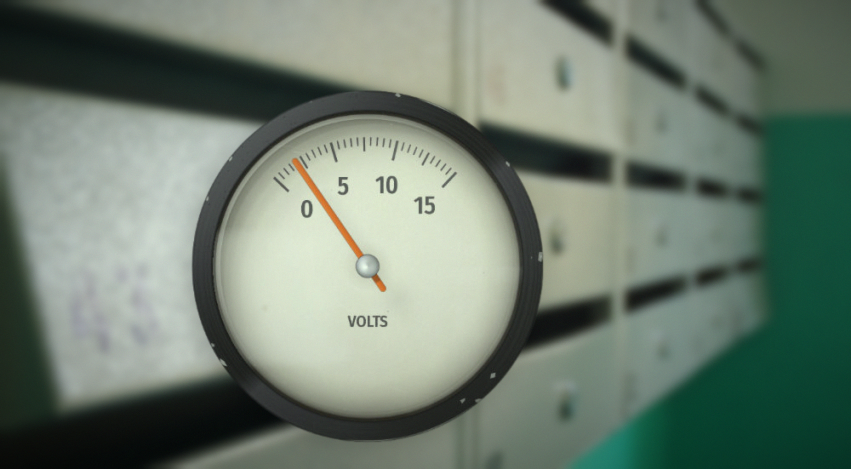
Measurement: 2V
